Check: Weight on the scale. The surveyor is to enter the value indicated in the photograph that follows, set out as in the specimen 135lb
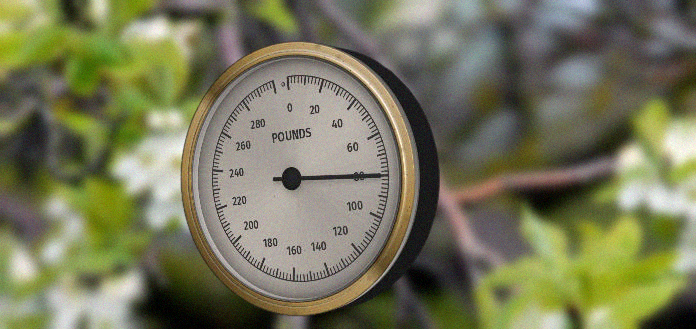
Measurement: 80lb
